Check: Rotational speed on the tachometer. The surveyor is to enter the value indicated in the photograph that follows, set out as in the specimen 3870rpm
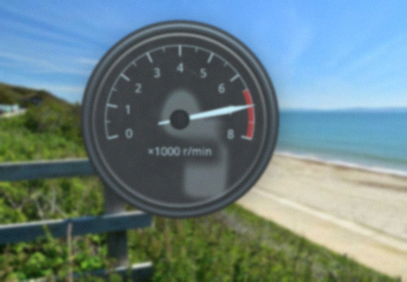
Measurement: 7000rpm
